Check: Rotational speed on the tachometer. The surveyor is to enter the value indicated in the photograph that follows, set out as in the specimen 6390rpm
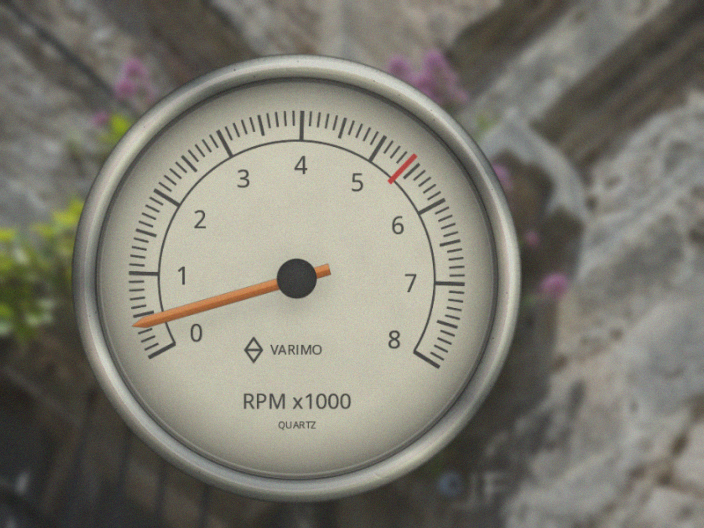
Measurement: 400rpm
